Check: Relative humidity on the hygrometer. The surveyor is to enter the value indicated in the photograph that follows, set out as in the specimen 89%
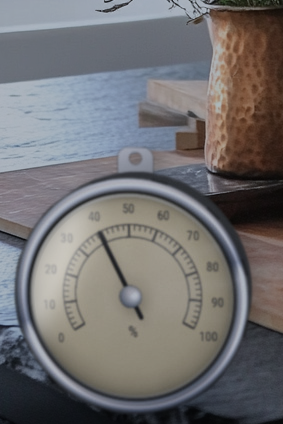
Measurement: 40%
